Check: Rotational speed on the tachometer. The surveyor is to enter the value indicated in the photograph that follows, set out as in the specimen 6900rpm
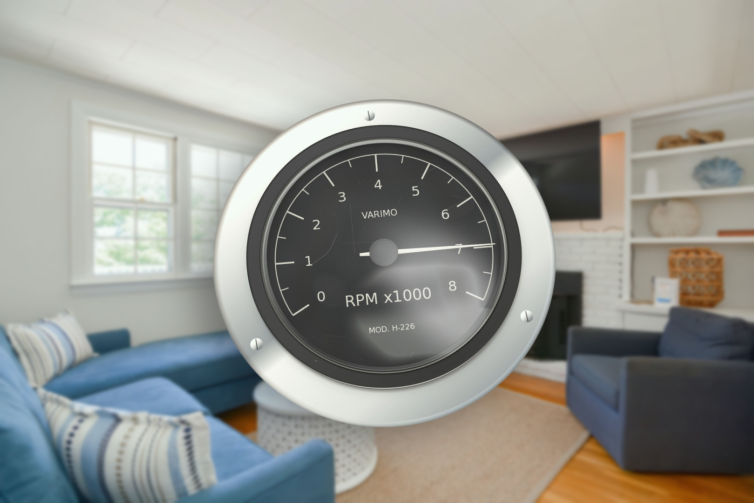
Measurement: 7000rpm
